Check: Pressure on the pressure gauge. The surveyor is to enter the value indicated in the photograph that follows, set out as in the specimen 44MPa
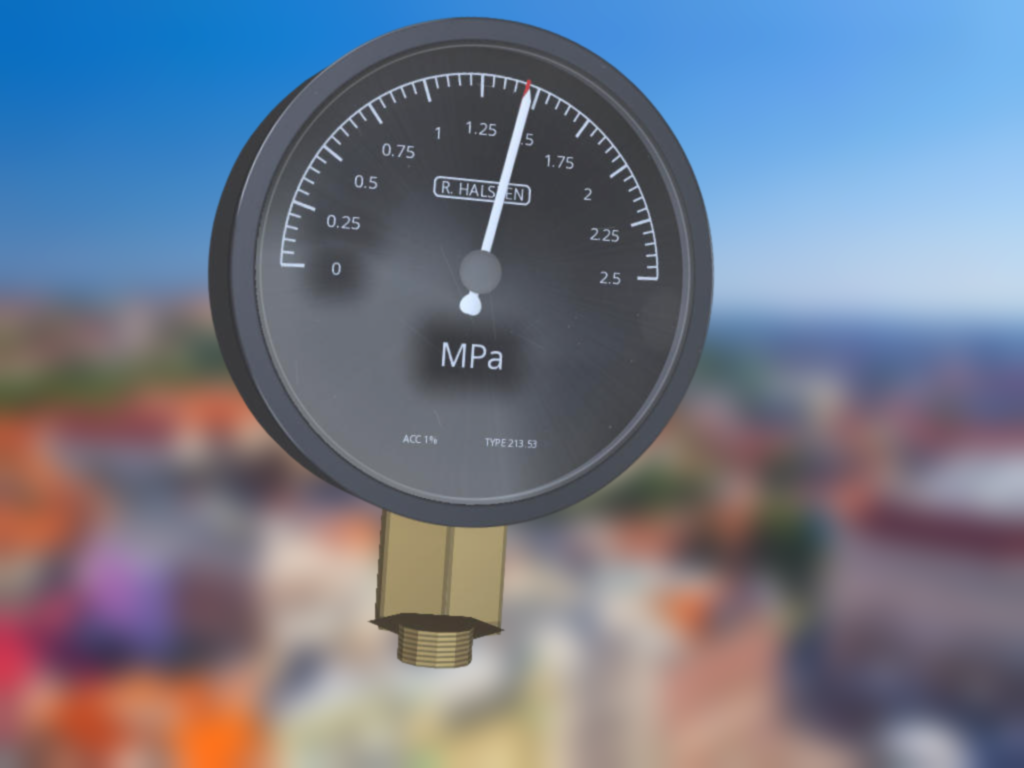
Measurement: 1.45MPa
